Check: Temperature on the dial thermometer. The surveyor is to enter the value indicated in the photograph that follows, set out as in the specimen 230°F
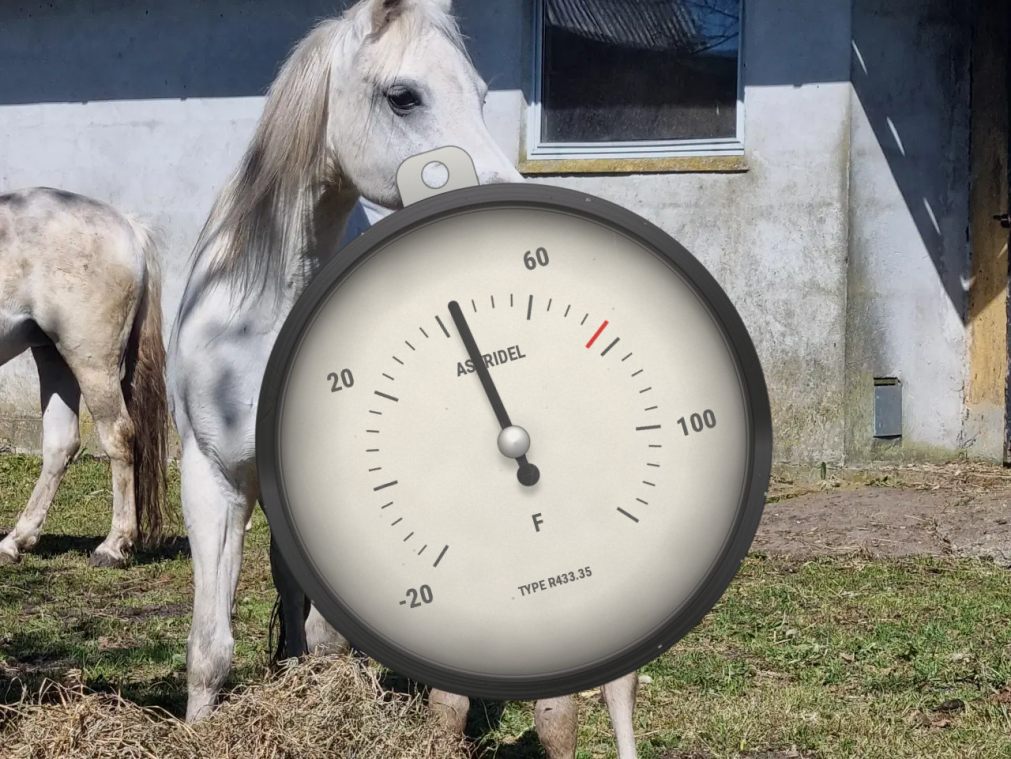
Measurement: 44°F
